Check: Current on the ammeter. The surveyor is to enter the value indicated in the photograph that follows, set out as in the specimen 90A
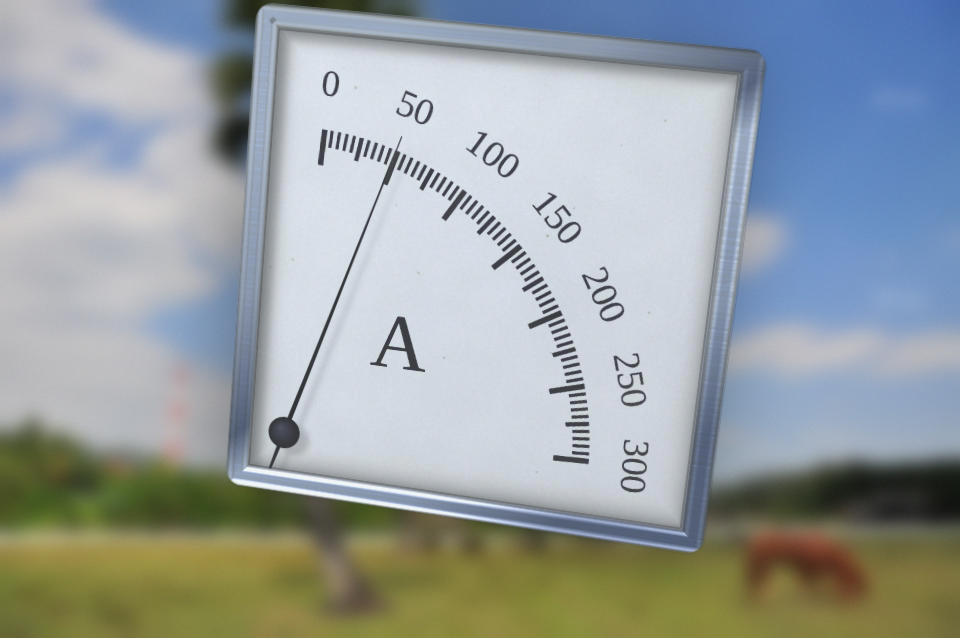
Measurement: 50A
